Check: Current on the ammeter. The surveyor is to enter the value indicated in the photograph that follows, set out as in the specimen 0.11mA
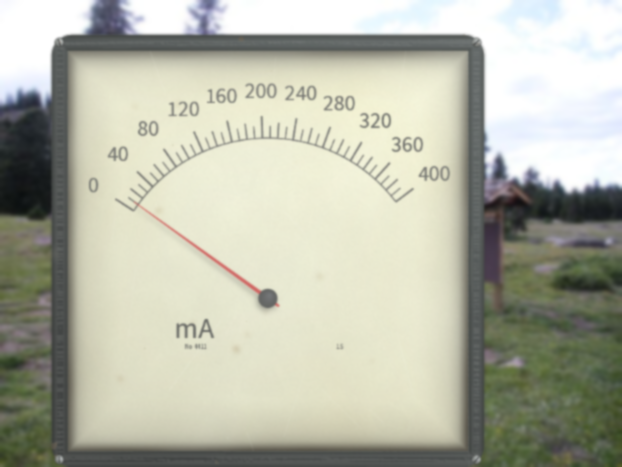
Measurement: 10mA
